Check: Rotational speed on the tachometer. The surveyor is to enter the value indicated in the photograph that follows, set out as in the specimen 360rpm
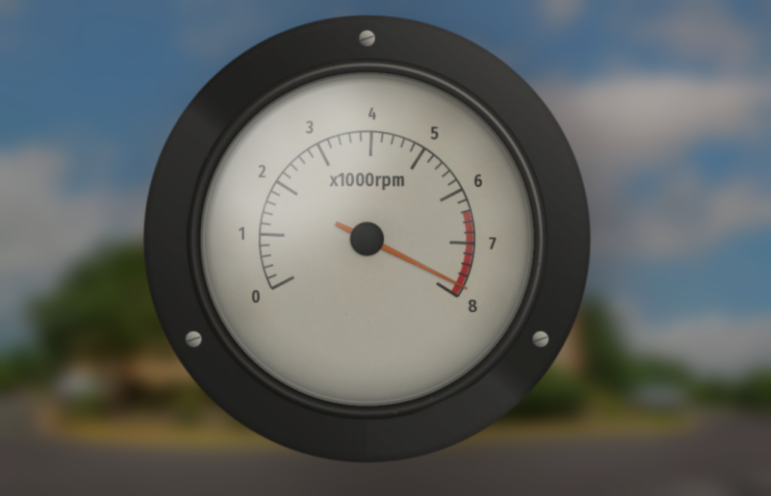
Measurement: 7800rpm
